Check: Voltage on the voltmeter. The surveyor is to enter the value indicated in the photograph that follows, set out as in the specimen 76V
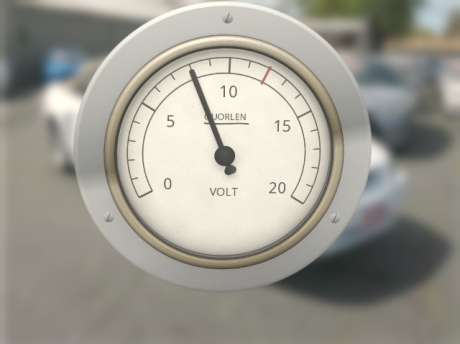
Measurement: 8V
